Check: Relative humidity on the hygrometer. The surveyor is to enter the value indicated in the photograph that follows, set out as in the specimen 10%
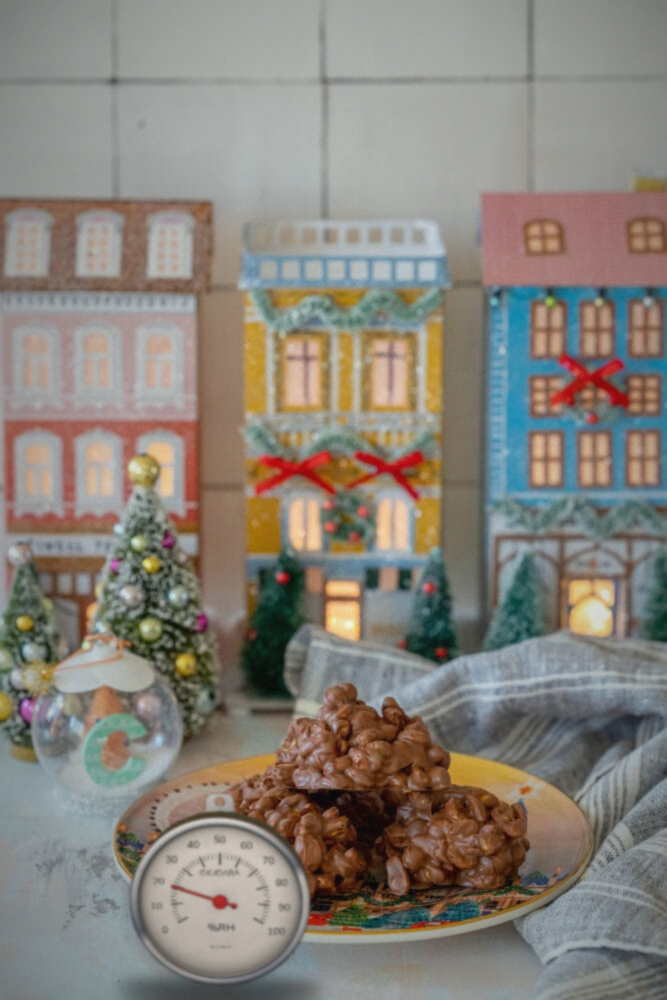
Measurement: 20%
